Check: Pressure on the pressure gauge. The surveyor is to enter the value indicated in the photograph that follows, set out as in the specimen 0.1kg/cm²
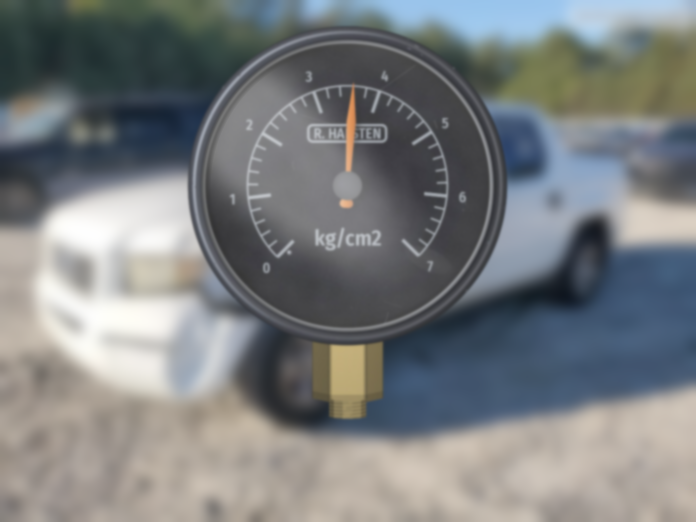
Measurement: 3.6kg/cm²
